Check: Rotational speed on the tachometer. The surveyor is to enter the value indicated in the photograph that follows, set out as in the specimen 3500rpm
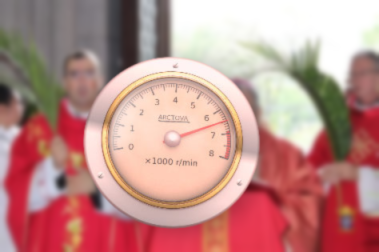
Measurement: 6500rpm
